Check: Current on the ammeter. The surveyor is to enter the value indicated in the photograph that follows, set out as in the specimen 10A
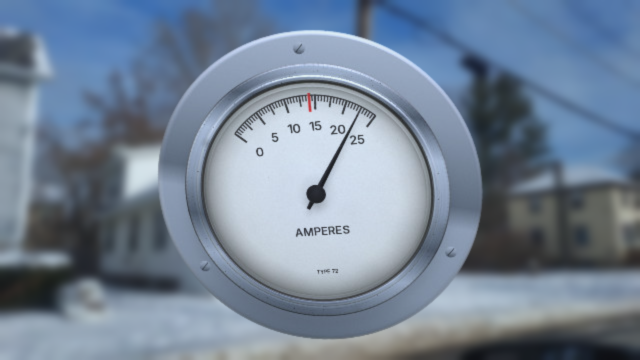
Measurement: 22.5A
